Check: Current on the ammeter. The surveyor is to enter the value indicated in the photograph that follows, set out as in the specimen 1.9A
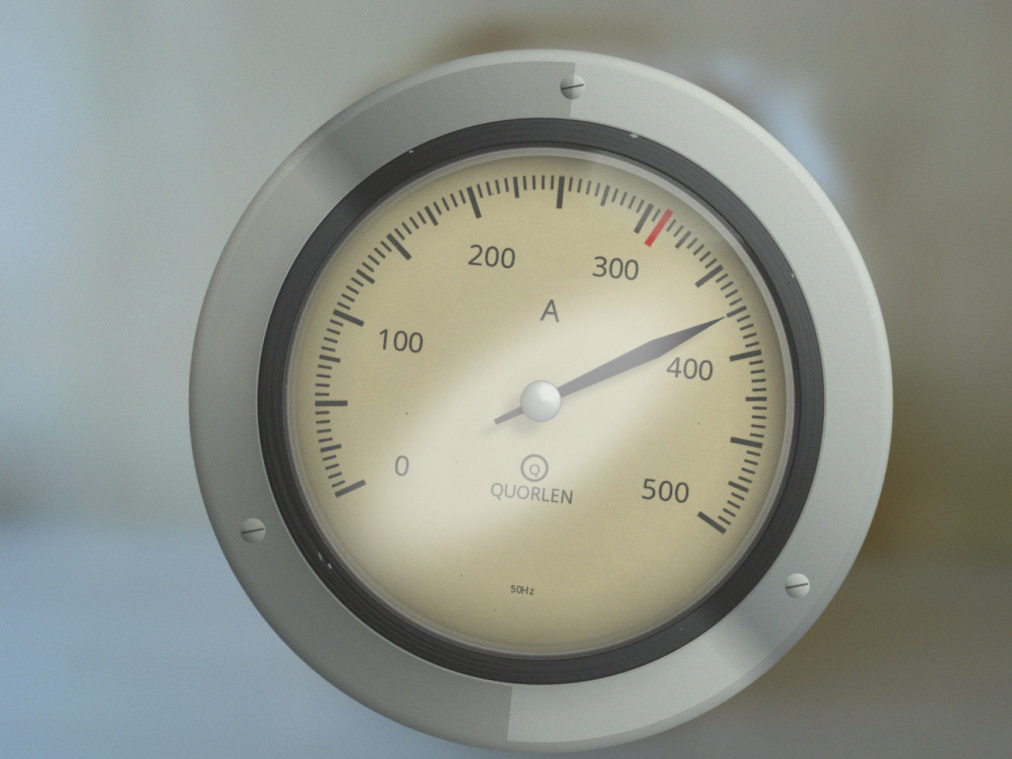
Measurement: 375A
